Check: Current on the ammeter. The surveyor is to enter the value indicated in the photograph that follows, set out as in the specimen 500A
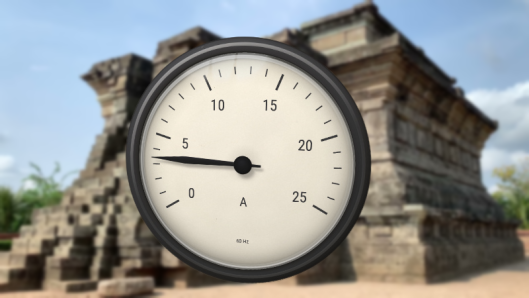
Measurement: 3.5A
